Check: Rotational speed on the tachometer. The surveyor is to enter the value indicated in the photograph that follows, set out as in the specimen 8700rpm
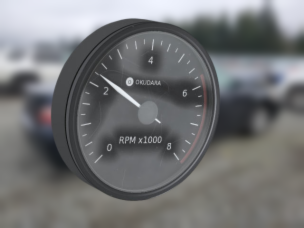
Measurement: 2250rpm
